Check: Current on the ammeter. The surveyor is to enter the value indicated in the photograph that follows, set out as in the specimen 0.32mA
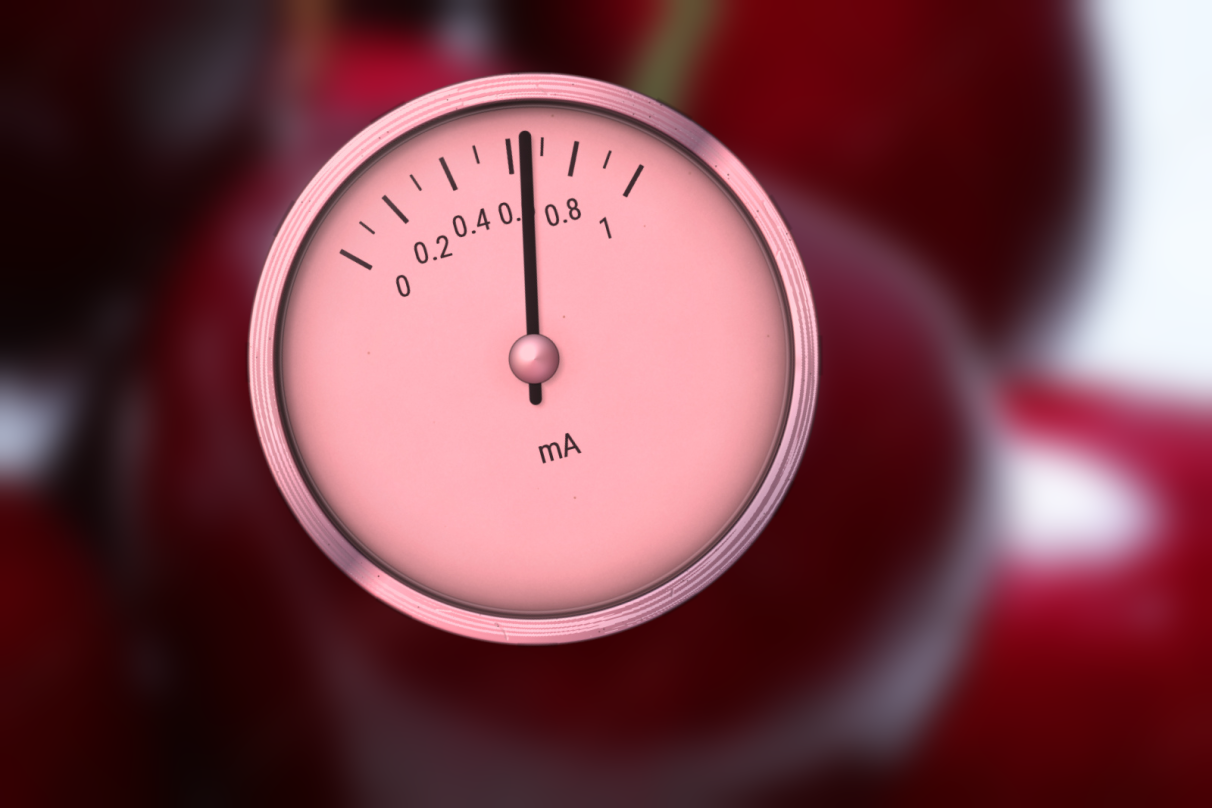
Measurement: 0.65mA
